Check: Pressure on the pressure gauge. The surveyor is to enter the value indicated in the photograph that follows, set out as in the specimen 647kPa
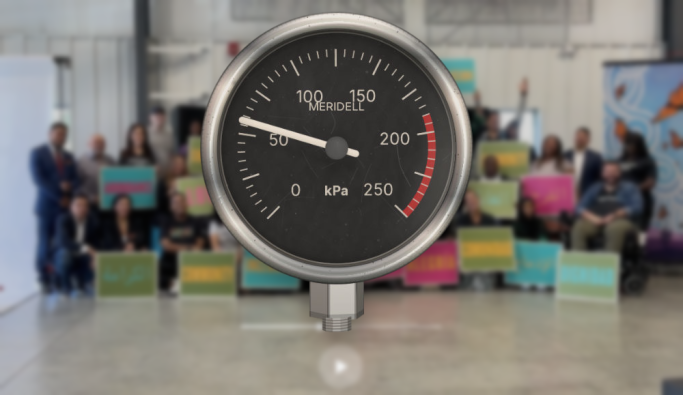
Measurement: 57.5kPa
